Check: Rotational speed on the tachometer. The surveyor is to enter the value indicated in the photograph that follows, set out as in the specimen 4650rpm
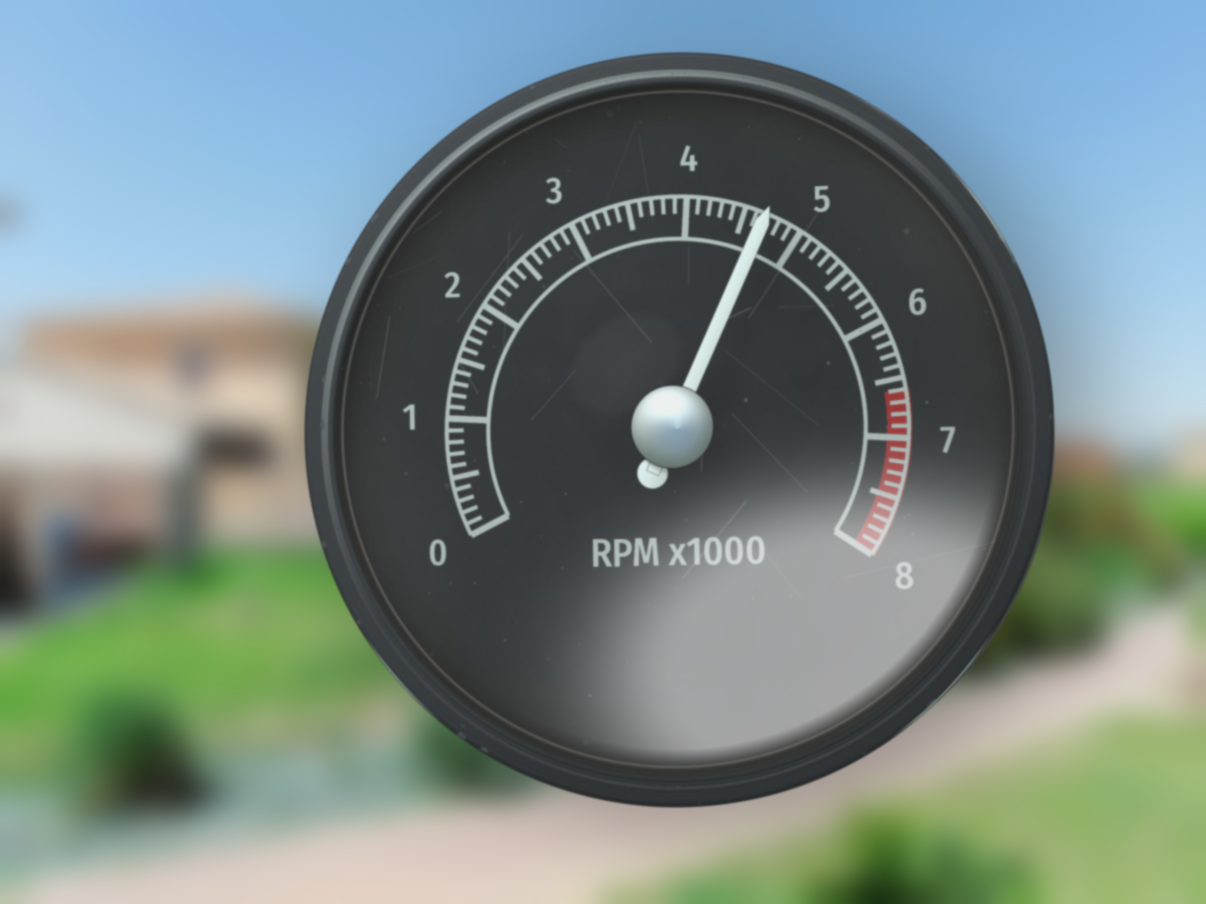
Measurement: 4700rpm
